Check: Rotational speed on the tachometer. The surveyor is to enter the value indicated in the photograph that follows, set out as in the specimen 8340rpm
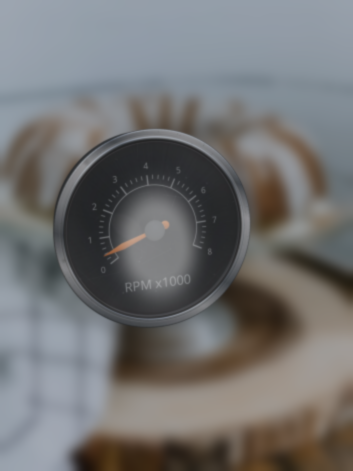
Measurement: 400rpm
